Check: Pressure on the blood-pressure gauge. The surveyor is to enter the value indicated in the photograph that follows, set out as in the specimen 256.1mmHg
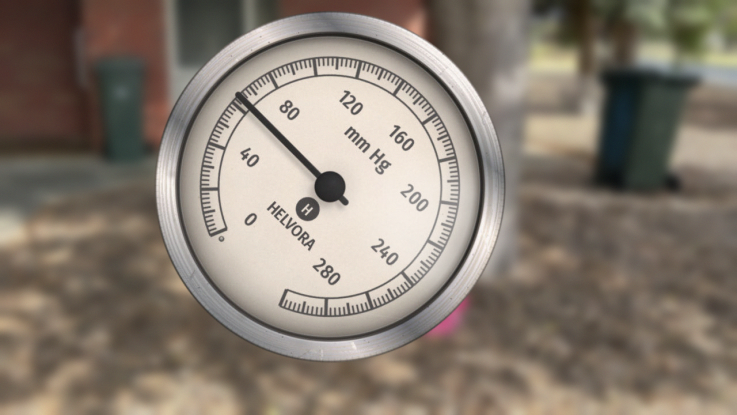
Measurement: 64mmHg
